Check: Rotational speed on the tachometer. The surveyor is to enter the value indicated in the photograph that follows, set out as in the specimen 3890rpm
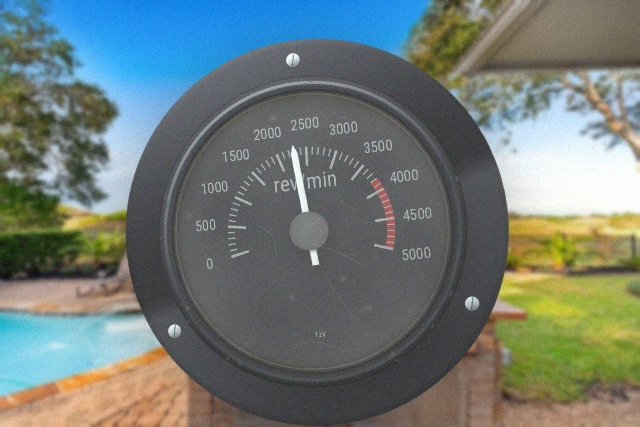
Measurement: 2300rpm
